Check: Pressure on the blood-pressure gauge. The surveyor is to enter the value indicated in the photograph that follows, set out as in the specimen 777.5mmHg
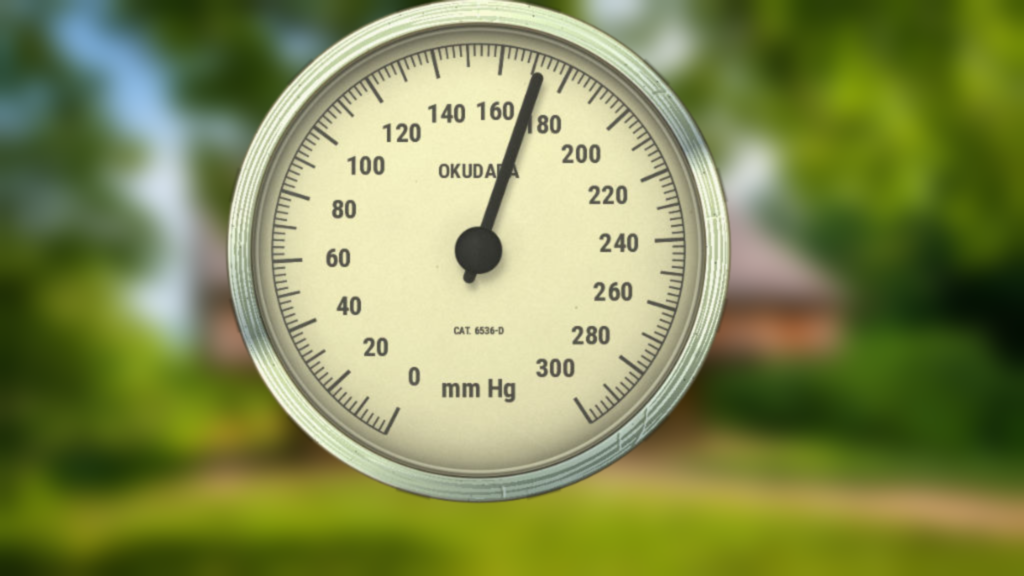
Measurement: 172mmHg
